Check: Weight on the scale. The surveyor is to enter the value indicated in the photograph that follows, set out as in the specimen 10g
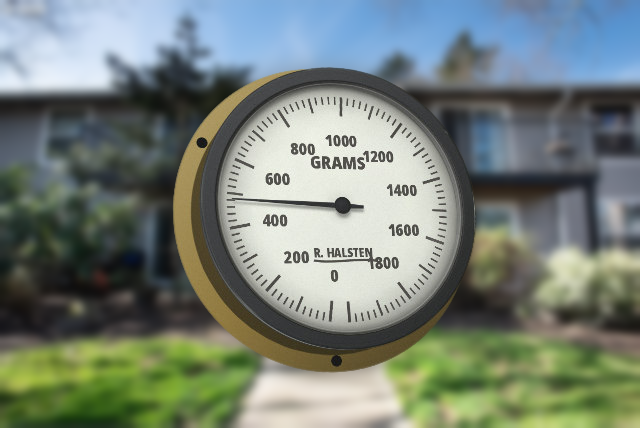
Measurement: 480g
